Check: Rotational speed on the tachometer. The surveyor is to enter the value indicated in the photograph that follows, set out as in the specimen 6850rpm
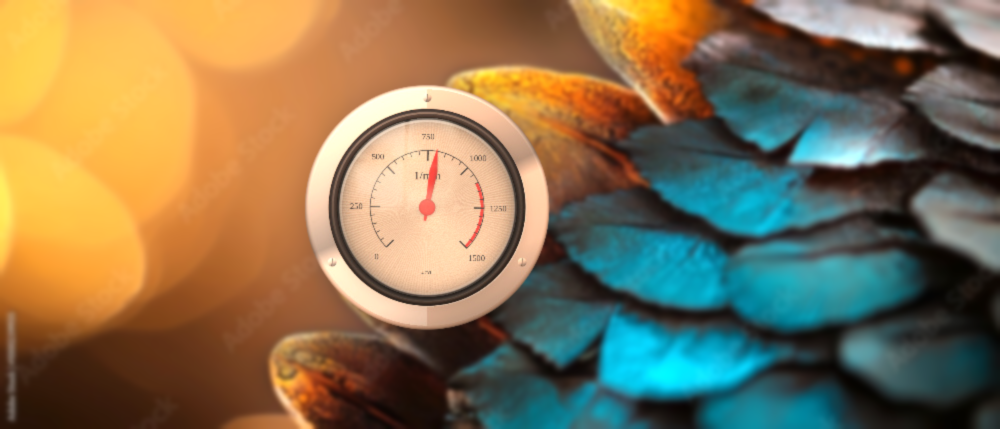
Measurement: 800rpm
